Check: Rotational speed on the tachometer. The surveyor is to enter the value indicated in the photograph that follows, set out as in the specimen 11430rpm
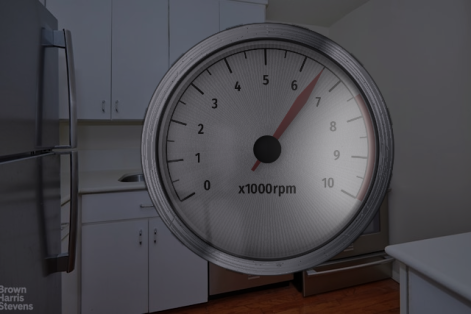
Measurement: 6500rpm
